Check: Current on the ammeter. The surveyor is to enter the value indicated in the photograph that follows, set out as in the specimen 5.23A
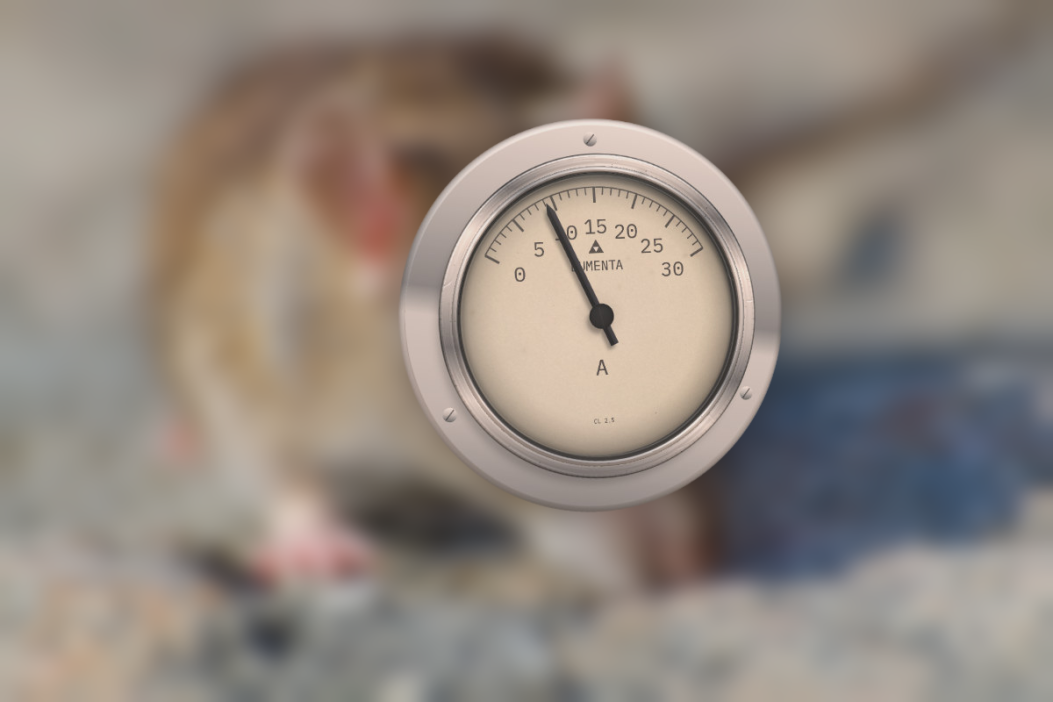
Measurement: 9A
